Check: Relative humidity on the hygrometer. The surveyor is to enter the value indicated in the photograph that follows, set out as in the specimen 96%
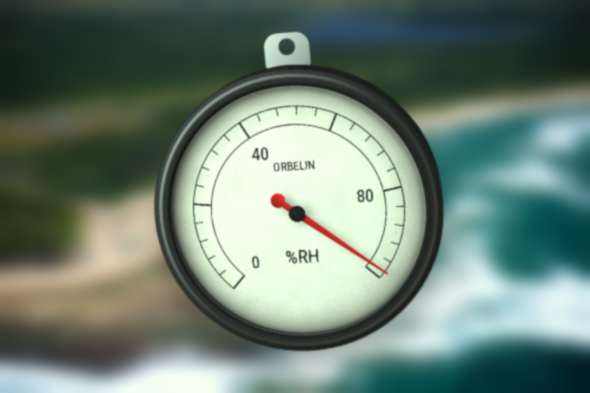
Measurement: 98%
